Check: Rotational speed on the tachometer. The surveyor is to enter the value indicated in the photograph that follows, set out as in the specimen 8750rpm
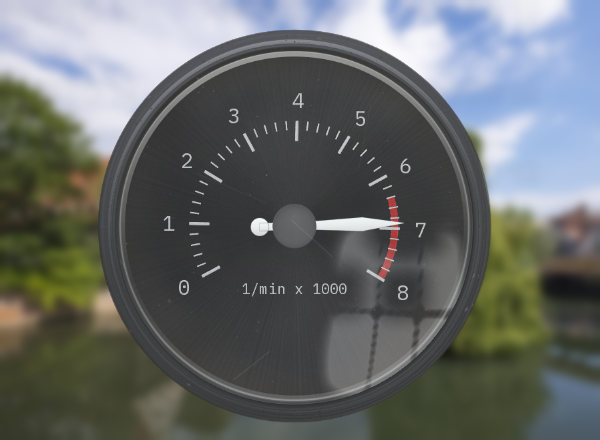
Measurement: 6900rpm
